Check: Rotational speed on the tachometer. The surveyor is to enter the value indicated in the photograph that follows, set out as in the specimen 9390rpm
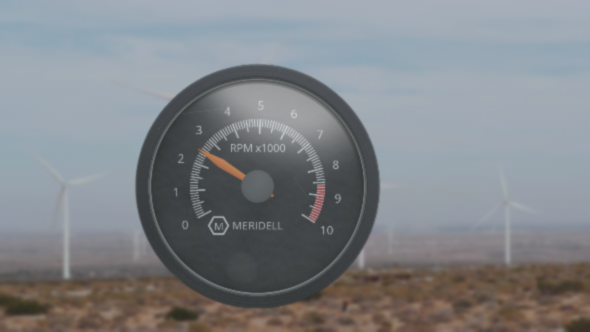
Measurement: 2500rpm
